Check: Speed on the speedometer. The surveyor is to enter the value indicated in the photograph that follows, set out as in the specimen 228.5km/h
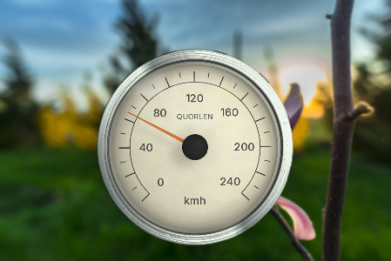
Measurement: 65km/h
